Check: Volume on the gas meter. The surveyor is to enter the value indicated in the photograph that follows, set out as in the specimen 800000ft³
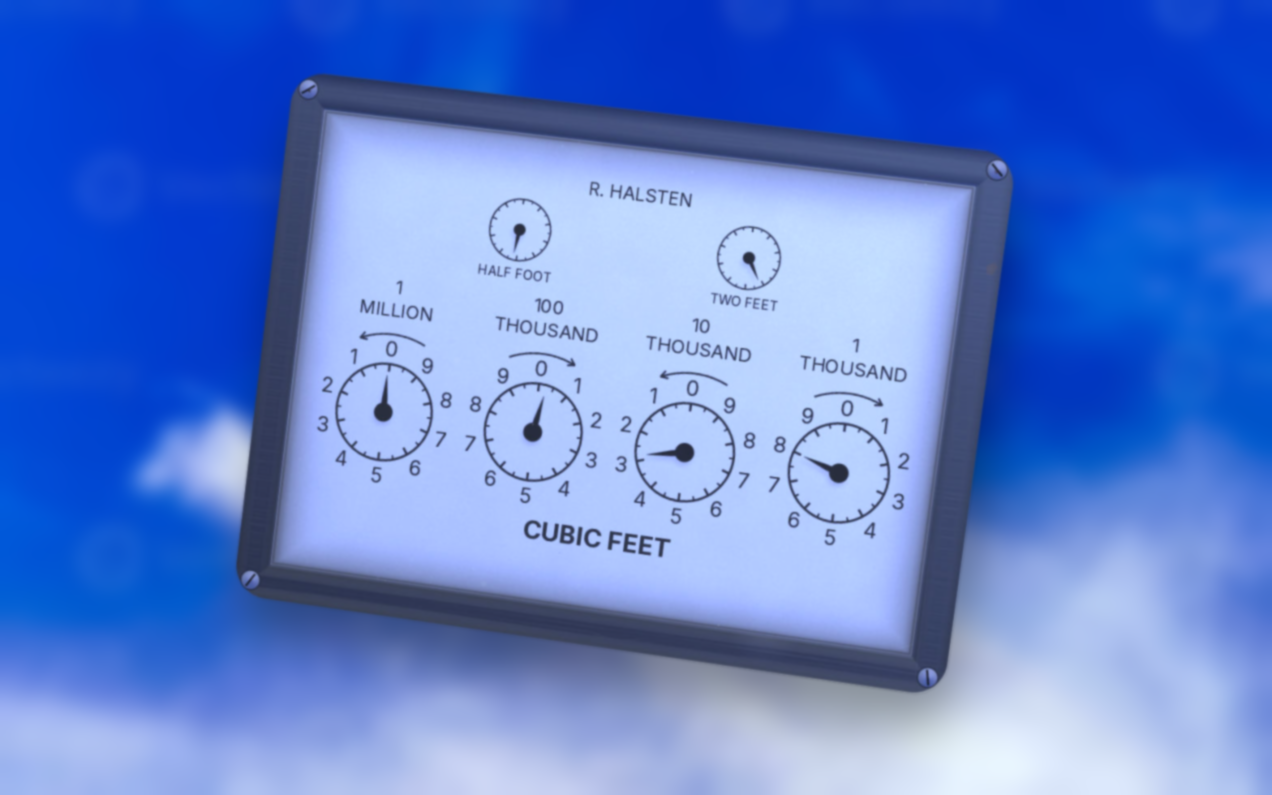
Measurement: 2800ft³
